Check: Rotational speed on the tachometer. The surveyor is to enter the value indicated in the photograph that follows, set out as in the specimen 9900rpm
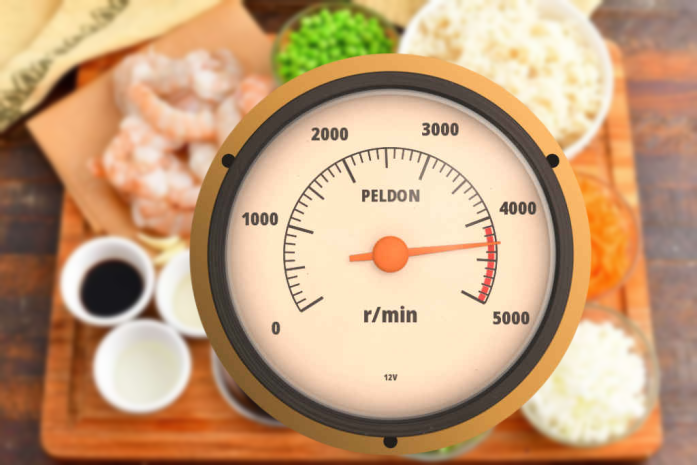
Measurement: 4300rpm
